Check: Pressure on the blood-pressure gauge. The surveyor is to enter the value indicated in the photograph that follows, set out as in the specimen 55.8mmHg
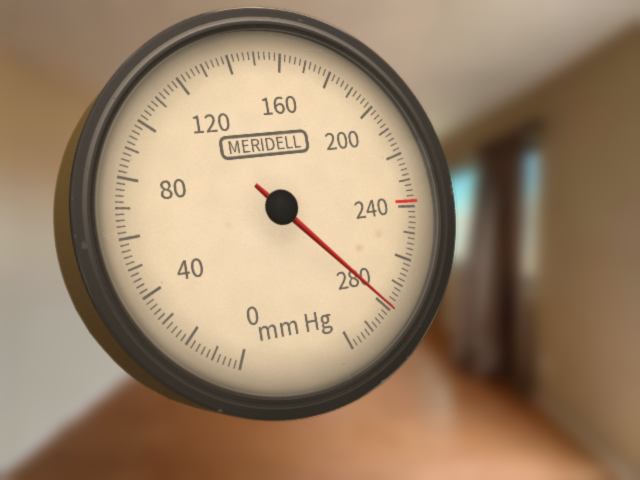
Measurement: 280mmHg
